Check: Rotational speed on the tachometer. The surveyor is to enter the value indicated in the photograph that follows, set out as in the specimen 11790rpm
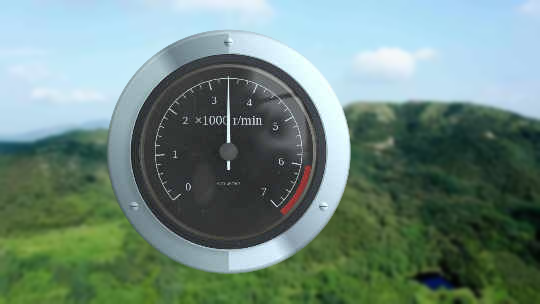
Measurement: 3400rpm
